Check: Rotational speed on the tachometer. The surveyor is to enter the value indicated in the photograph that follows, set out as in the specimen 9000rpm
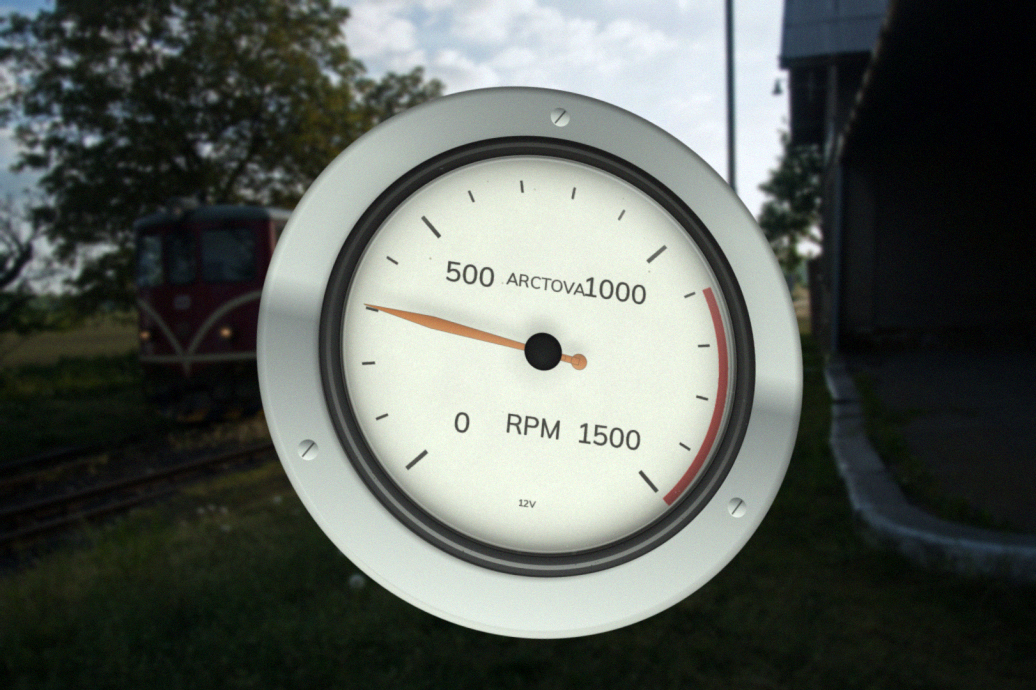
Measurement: 300rpm
